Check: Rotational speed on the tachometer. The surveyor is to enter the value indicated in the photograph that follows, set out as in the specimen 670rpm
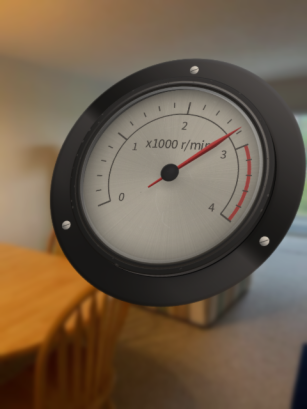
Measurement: 2800rpm
